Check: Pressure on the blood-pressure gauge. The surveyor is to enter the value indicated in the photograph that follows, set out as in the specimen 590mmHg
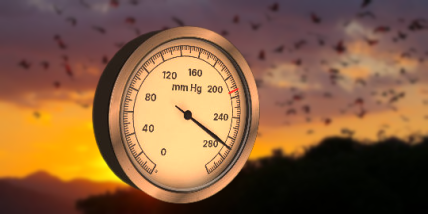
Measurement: 270mmHg
